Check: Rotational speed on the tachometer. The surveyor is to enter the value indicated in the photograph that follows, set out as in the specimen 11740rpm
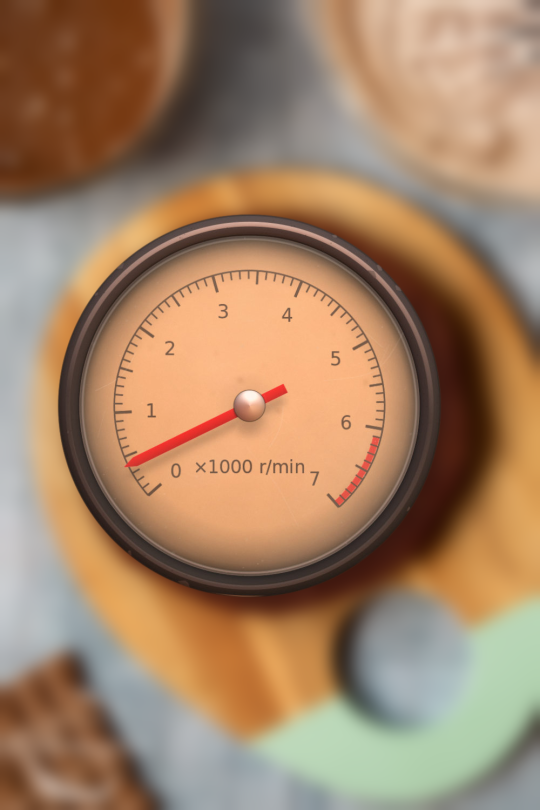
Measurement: 400rpm
